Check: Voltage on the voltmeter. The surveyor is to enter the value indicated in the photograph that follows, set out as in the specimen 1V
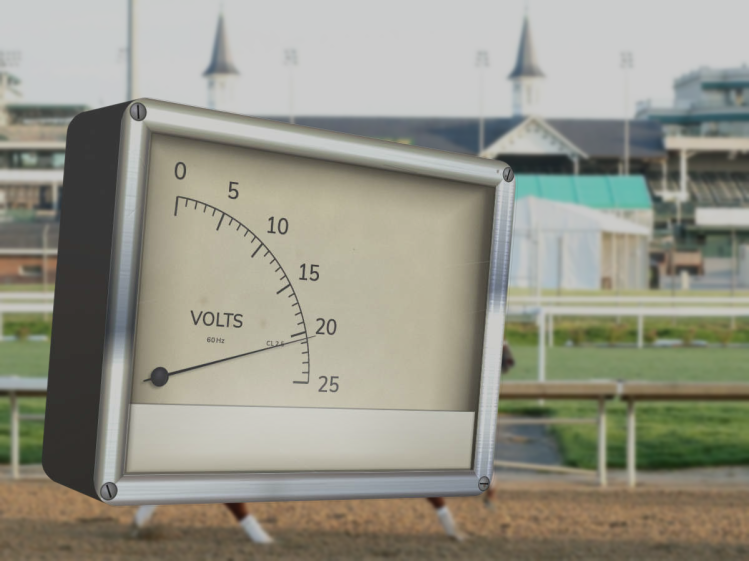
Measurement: 20.5V
